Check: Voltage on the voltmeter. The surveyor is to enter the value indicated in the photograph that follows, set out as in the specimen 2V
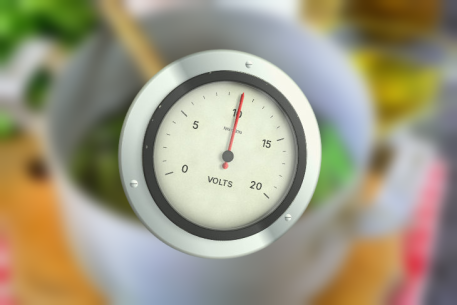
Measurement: 10V
